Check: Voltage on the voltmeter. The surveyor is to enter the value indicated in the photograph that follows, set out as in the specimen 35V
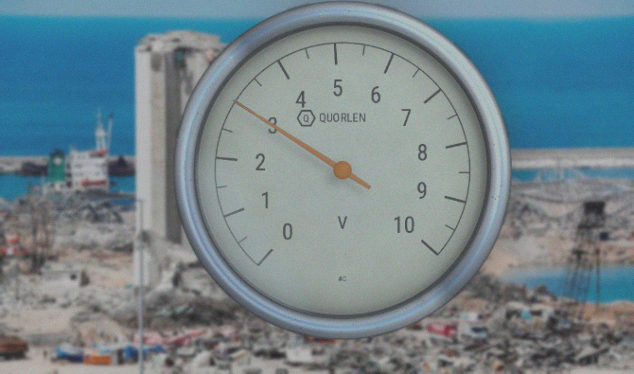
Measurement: 3V
